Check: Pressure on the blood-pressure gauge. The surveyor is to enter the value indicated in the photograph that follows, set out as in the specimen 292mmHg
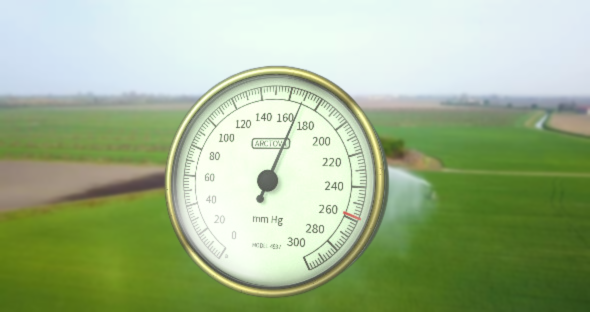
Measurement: 170mmHg
